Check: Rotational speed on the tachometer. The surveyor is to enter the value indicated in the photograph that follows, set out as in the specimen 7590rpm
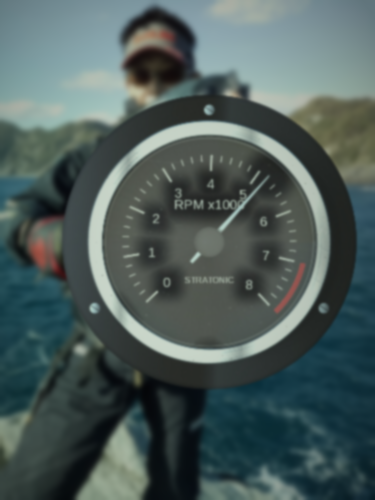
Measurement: 5200rpm
